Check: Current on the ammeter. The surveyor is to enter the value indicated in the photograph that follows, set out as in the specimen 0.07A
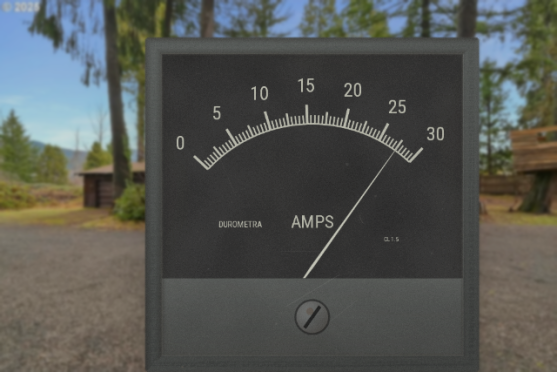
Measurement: 27.5A
